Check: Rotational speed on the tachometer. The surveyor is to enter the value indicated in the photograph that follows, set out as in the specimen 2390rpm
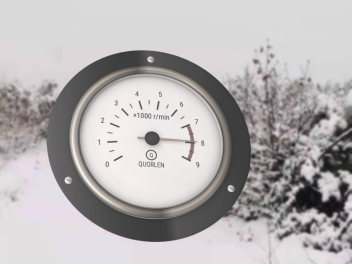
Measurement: 8000rpm
